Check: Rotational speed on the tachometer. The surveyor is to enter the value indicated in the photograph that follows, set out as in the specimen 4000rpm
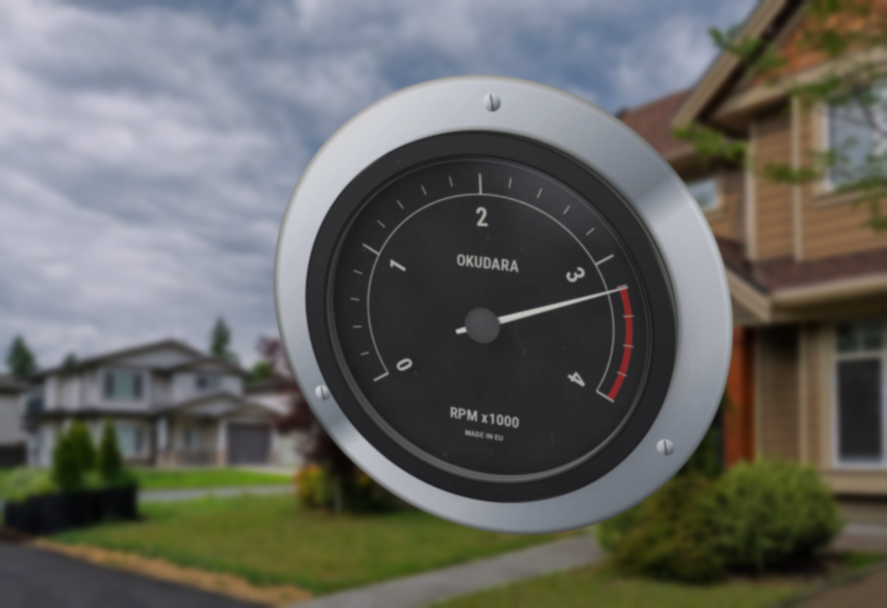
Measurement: 3200rpm
